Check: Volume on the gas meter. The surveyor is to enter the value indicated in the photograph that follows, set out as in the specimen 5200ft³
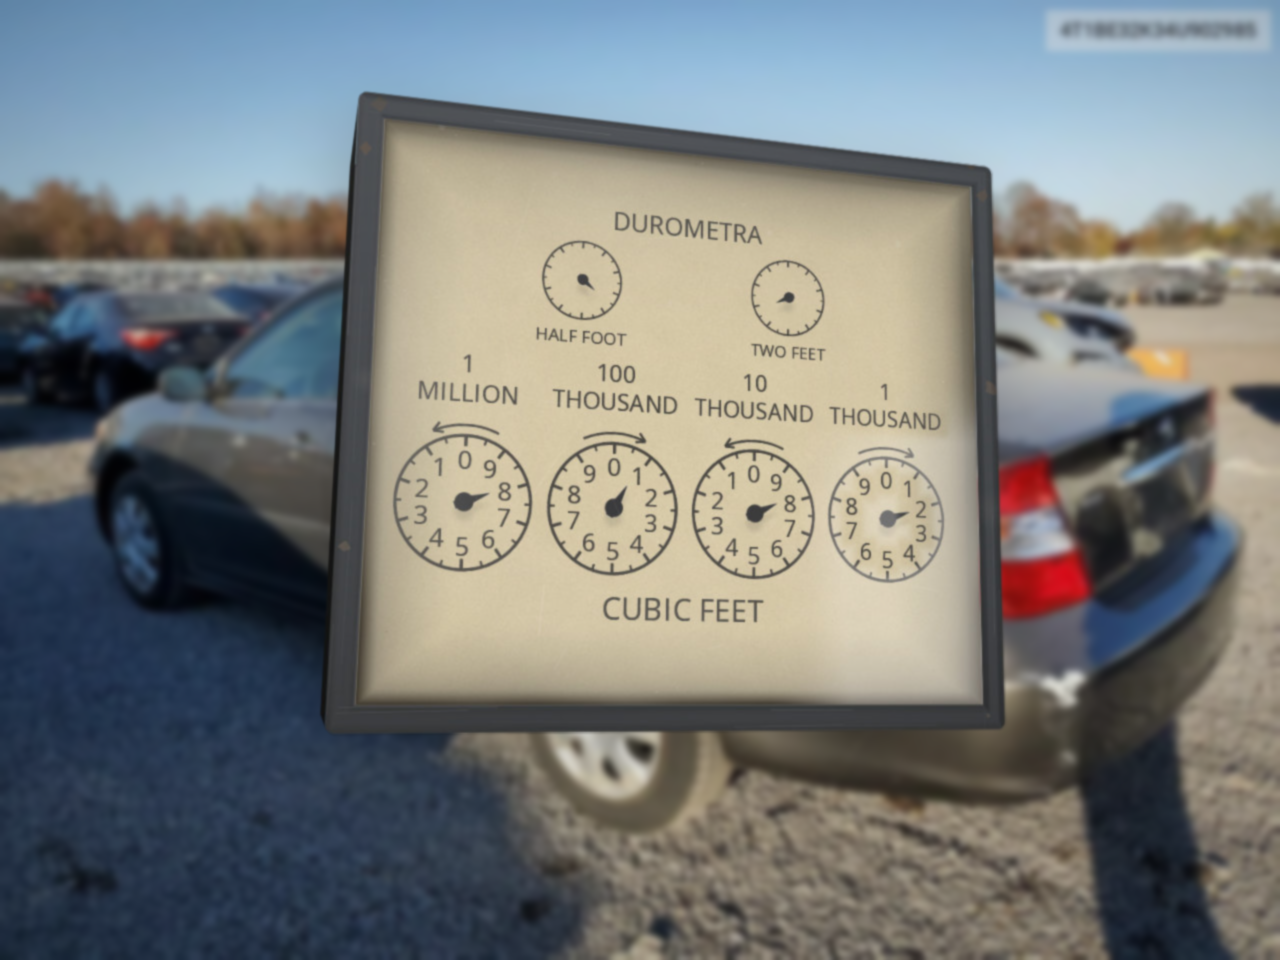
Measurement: 808200ft³
